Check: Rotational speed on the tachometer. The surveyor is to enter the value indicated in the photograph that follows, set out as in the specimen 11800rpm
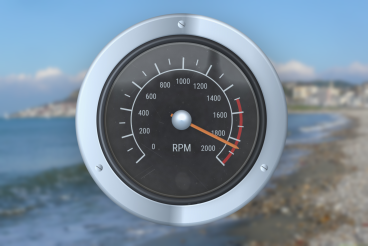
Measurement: 1850rpm
